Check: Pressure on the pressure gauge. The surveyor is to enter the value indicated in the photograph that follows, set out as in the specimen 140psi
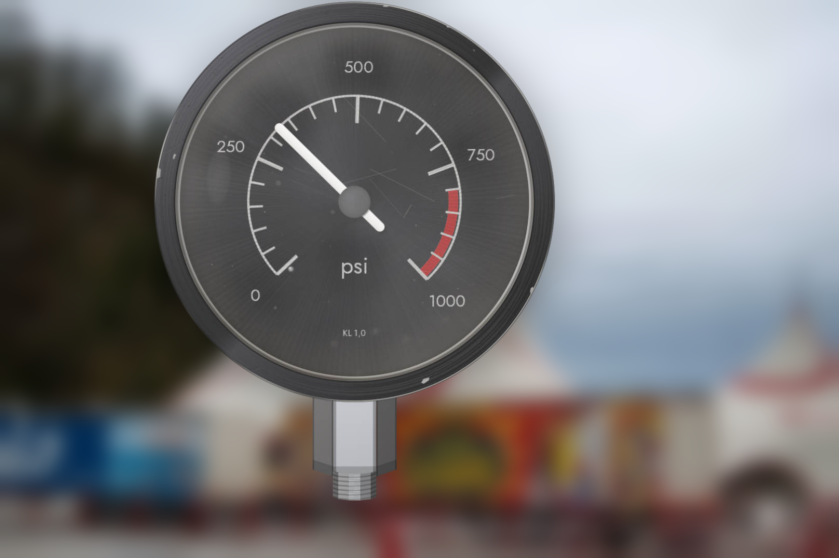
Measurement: 325psi
